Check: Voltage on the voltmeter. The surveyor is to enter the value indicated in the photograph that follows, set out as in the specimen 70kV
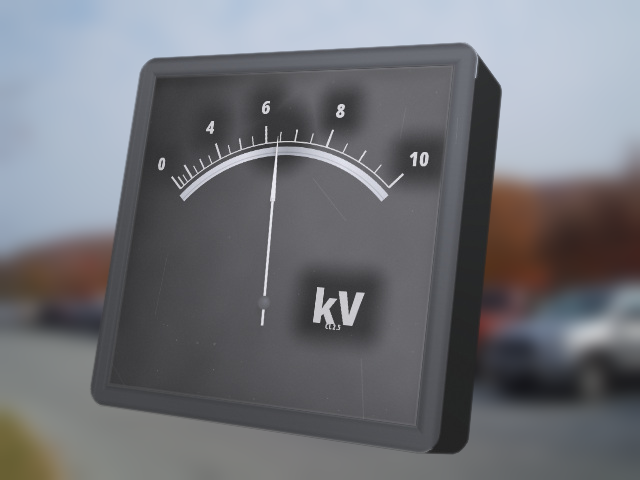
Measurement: 6.5kV
